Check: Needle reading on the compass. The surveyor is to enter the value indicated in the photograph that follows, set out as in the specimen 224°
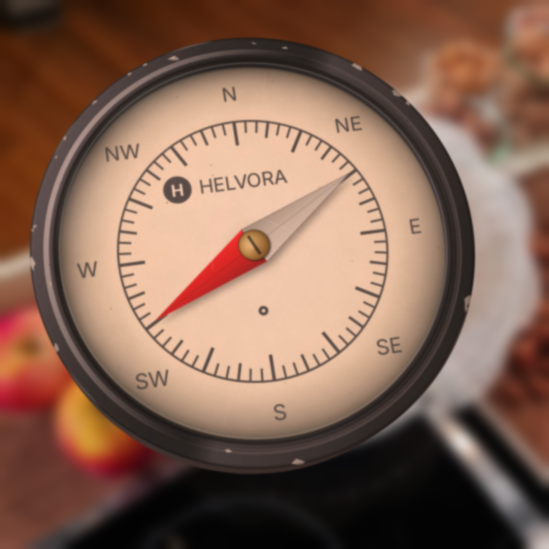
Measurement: 240°
